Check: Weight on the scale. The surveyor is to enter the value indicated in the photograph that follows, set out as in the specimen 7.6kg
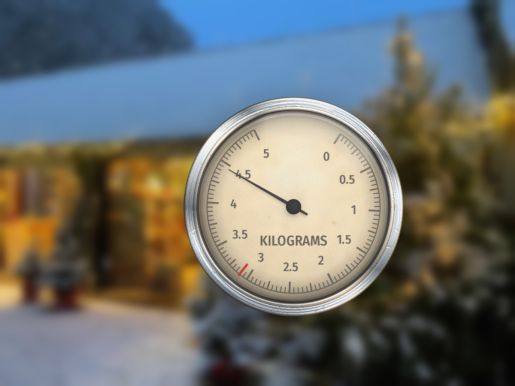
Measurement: 4.45kg
